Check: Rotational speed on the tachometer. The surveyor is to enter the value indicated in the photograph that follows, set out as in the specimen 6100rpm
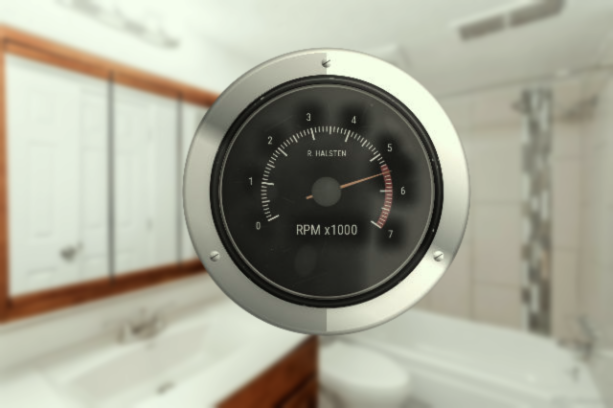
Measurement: 5500rpm
